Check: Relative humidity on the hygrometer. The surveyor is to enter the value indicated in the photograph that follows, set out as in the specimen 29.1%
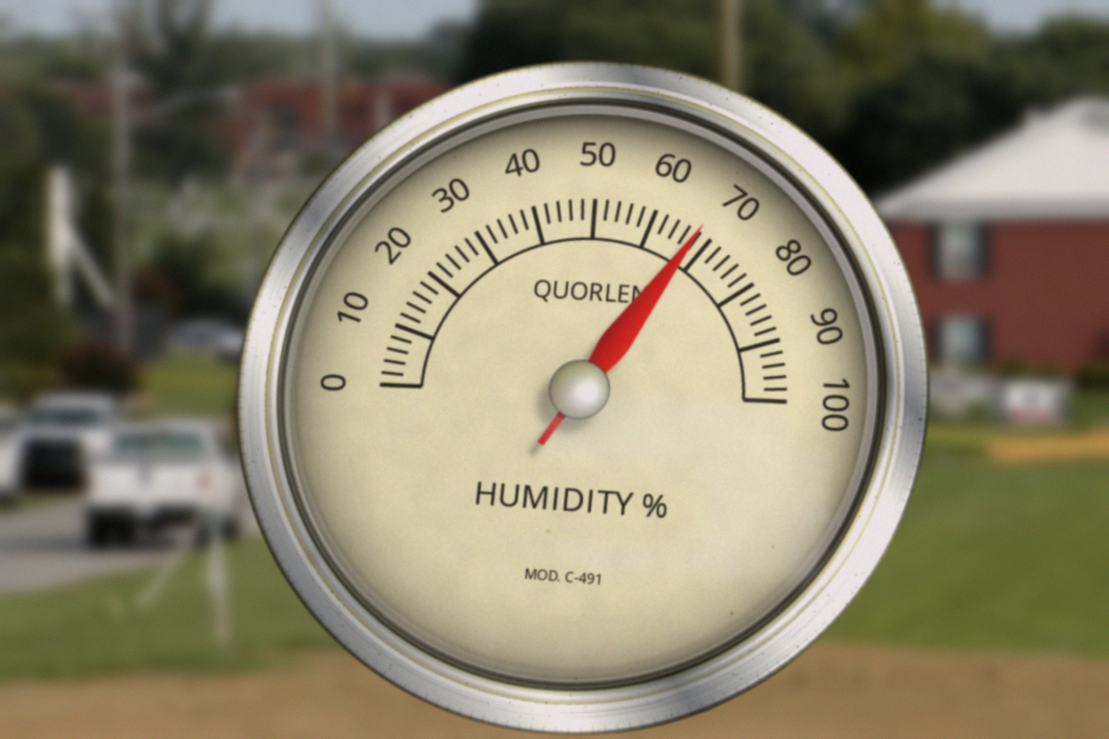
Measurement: 68%
